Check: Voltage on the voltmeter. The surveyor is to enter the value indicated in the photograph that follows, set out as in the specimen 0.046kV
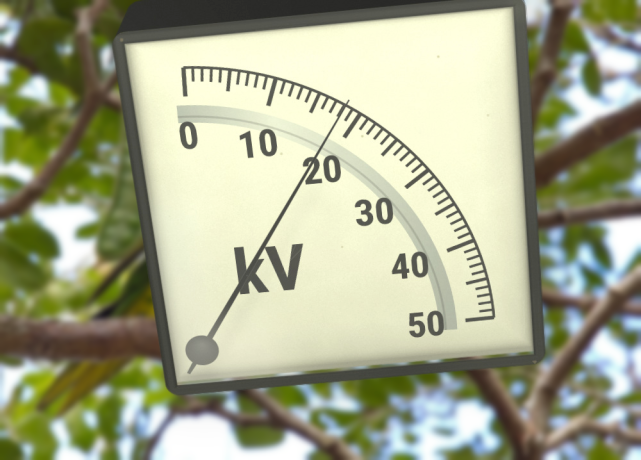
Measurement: 18kV
